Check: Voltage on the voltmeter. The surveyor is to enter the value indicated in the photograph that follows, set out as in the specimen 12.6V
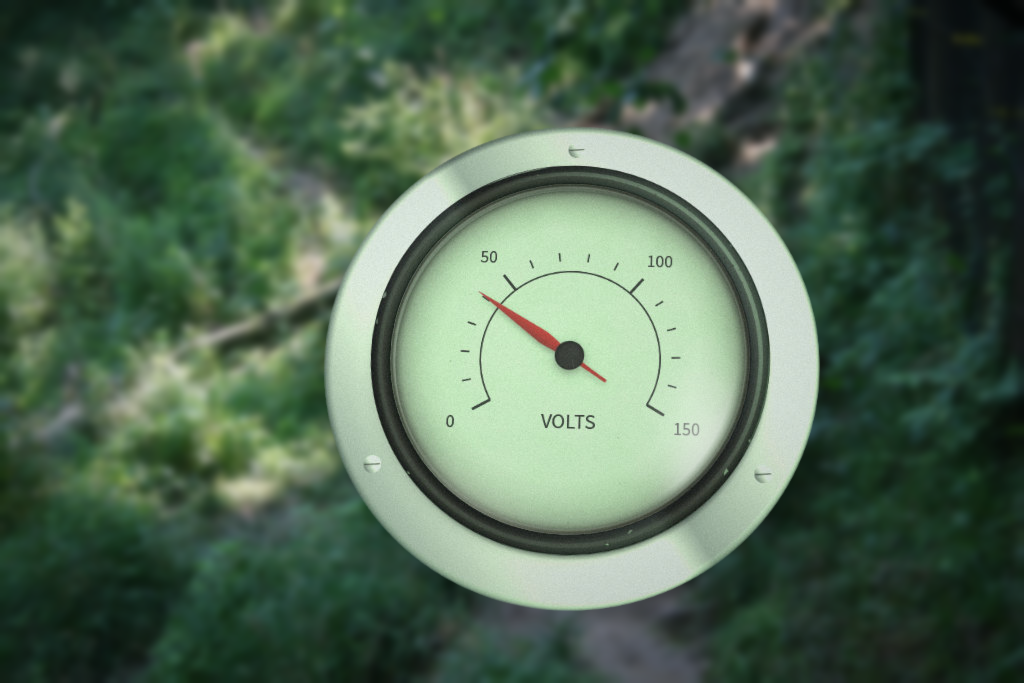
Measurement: 40V
